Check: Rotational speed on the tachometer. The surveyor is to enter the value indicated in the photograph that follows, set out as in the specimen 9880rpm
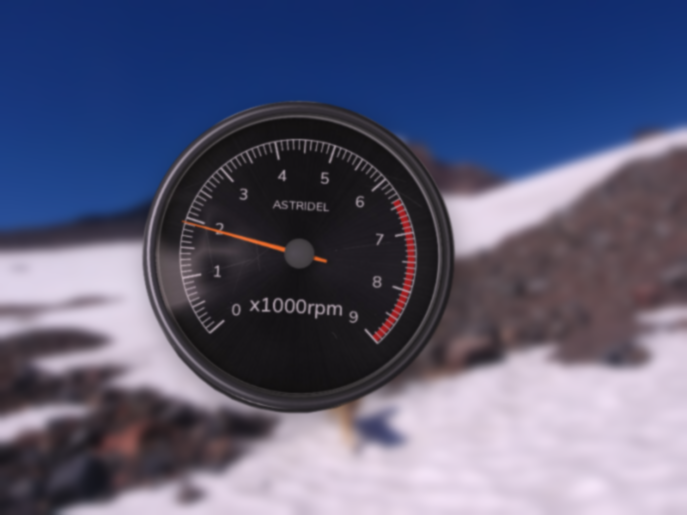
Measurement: 1900rpm
